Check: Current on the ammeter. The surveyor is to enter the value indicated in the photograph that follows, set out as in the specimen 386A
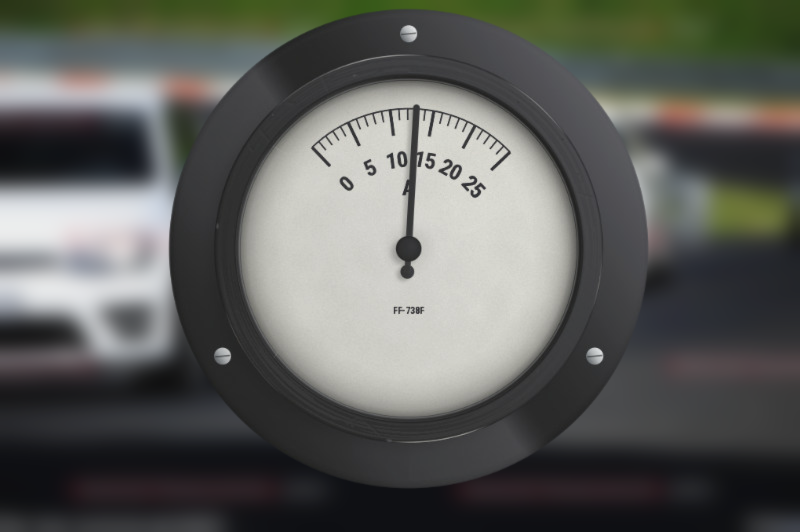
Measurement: 13A
